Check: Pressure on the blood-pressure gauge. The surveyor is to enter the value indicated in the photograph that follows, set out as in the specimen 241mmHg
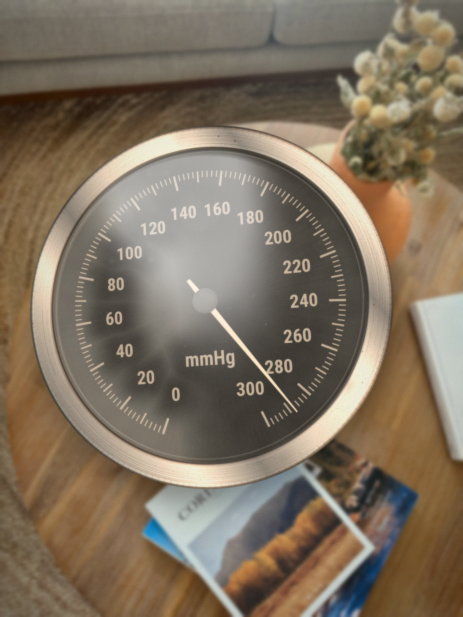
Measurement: 288mmHg
